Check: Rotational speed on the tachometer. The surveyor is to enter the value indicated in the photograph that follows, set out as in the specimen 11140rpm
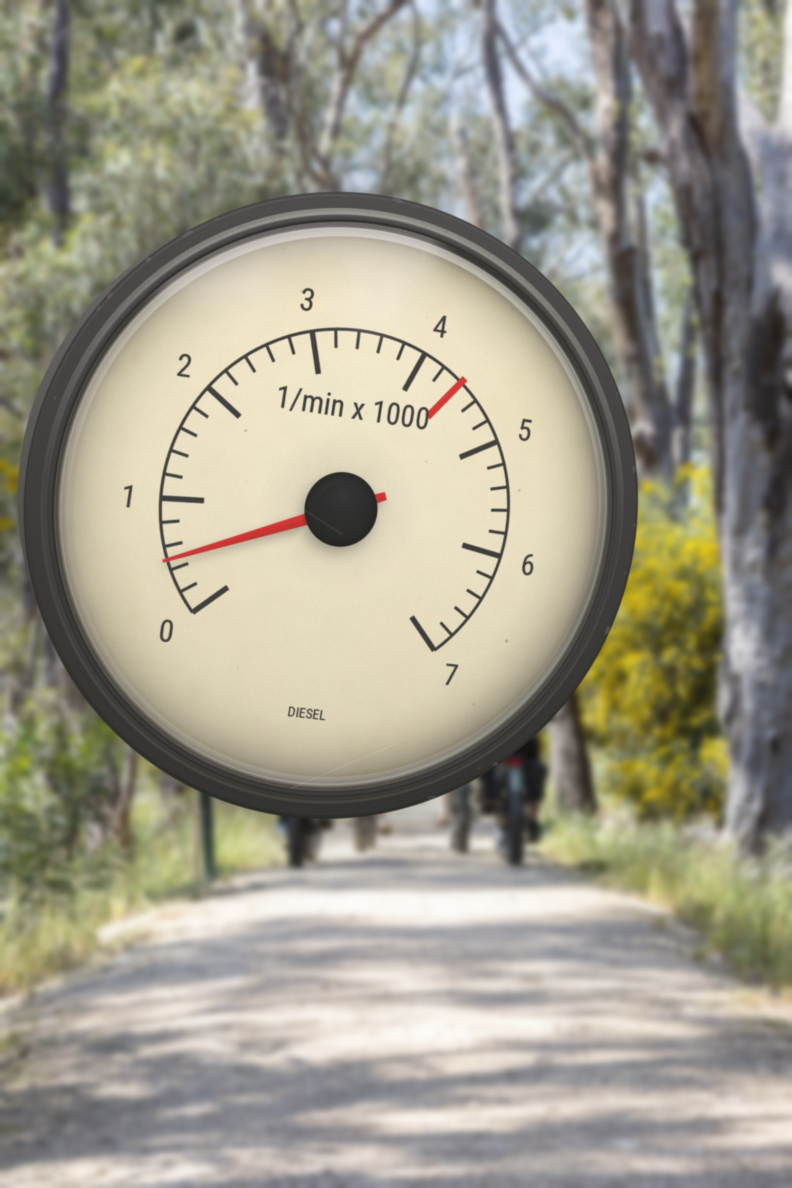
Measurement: 500rpm
